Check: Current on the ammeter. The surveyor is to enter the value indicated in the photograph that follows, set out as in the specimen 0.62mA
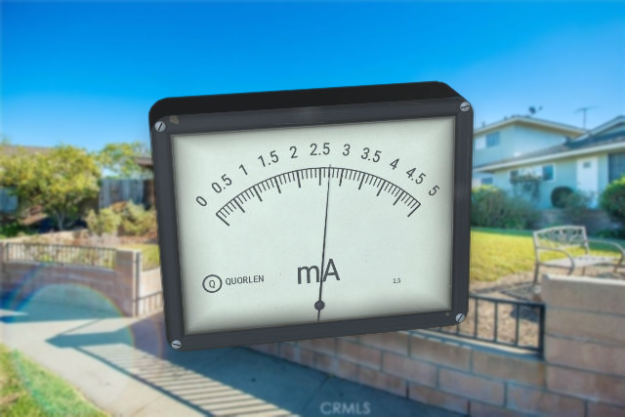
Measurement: 2.7mA
